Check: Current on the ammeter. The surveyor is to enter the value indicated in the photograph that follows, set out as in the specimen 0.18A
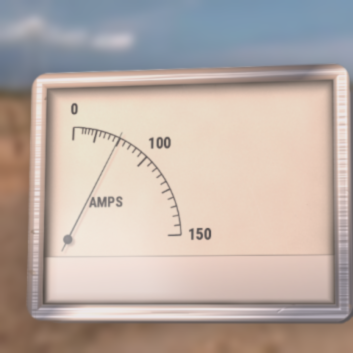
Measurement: 75A
